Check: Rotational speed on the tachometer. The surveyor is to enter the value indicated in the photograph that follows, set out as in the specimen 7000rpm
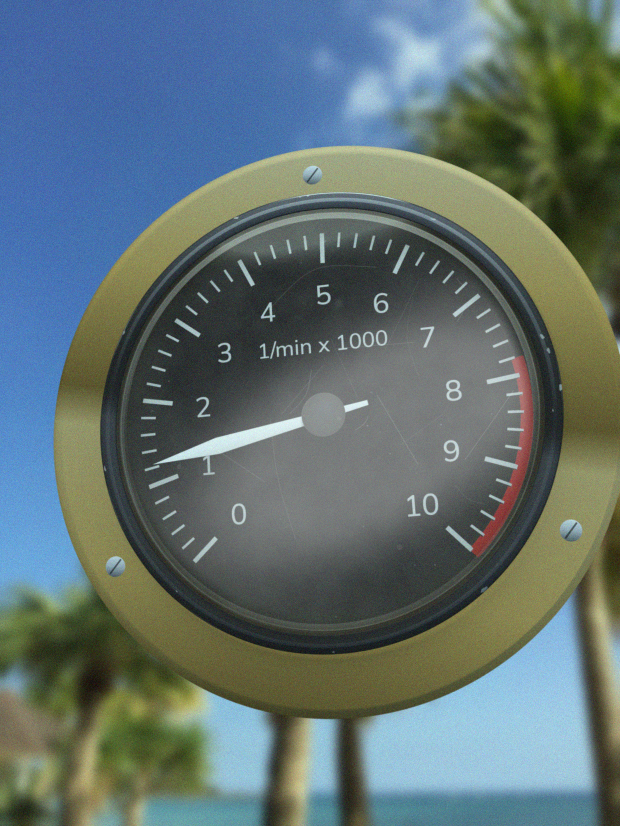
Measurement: 1200rpm
